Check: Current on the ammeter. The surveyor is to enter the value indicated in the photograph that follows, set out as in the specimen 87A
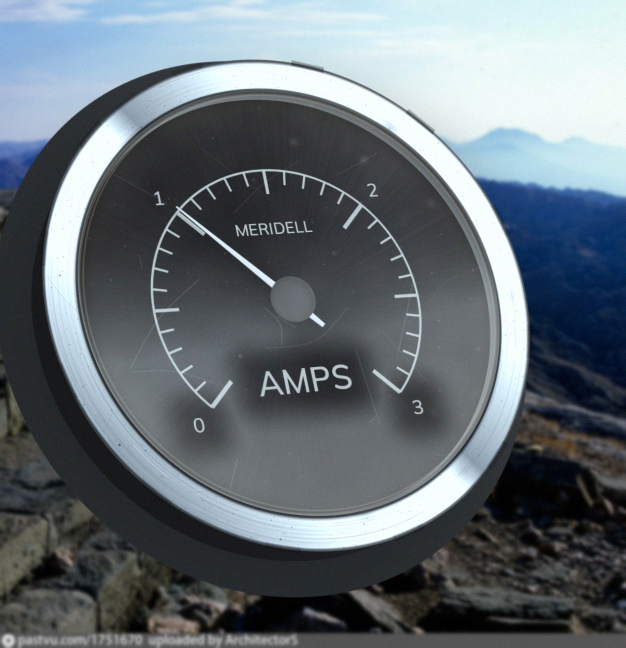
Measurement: 1A
